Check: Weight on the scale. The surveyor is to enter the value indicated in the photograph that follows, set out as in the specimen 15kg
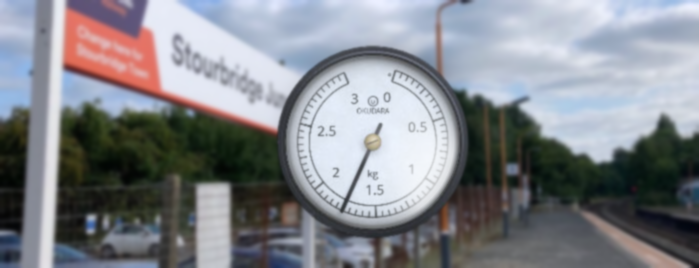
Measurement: 1.75kg
